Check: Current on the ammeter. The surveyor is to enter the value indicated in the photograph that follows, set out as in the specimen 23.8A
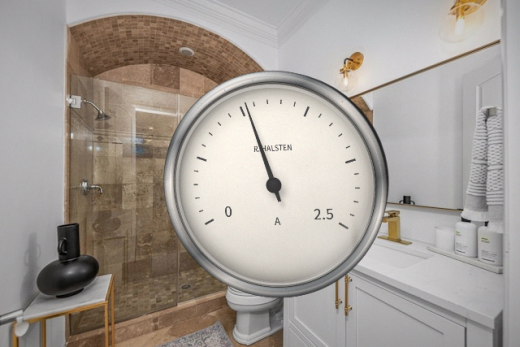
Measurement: 1.05A
